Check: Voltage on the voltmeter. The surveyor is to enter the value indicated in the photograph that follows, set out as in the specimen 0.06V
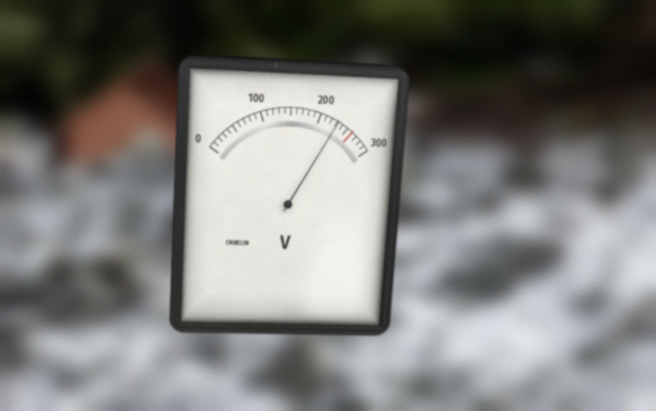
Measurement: 230V
